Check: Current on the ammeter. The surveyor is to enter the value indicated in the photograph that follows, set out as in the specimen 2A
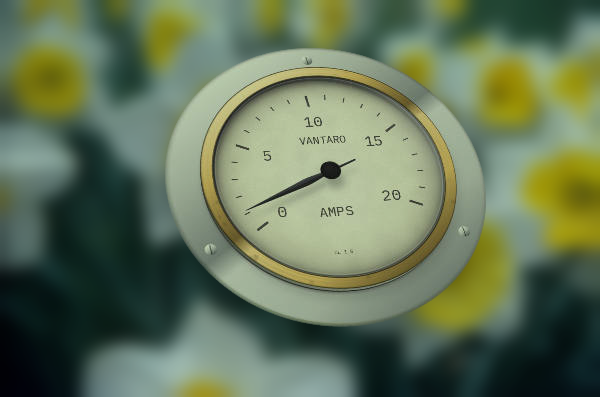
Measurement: 1A
